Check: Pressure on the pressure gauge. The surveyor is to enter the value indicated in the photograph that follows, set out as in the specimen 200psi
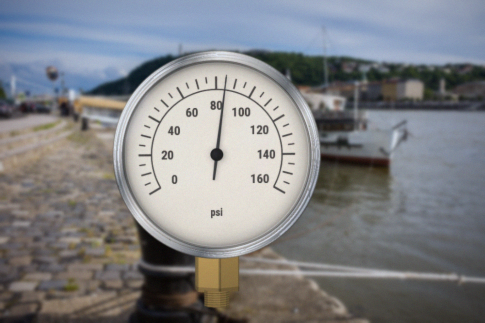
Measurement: 85psi
